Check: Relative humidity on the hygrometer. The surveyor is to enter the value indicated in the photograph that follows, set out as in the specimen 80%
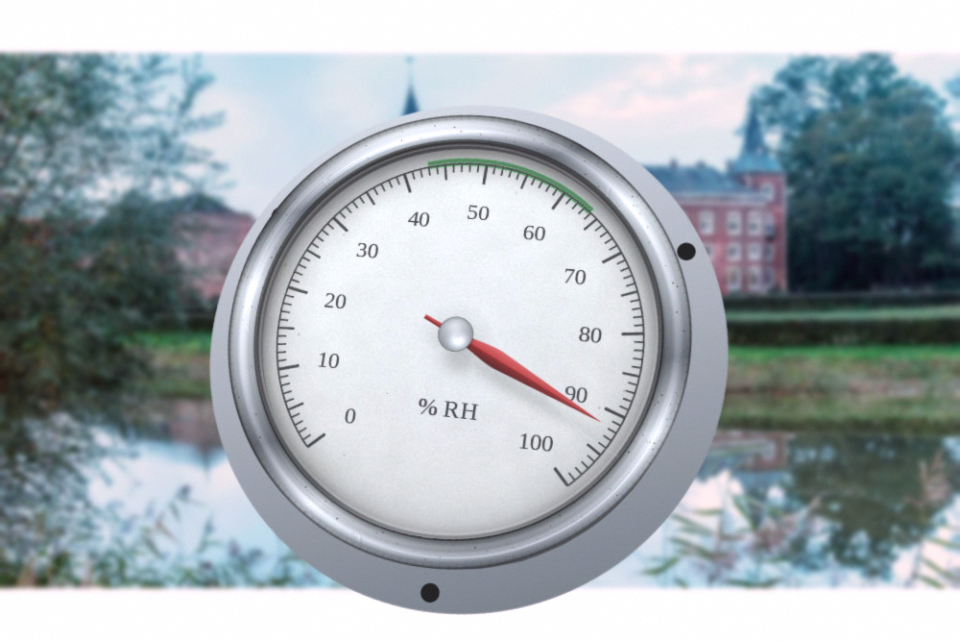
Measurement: 92%
